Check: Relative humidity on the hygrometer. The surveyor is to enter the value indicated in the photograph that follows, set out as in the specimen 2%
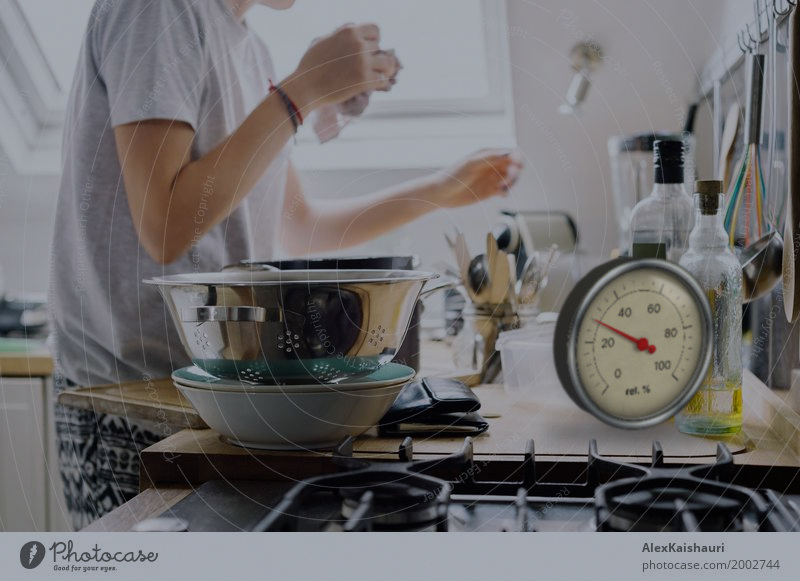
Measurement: 28%
